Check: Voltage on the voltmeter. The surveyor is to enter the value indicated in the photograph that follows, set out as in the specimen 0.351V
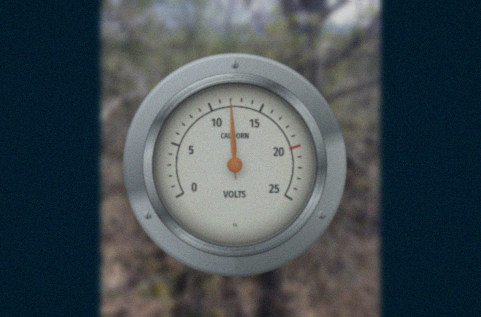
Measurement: 12V
